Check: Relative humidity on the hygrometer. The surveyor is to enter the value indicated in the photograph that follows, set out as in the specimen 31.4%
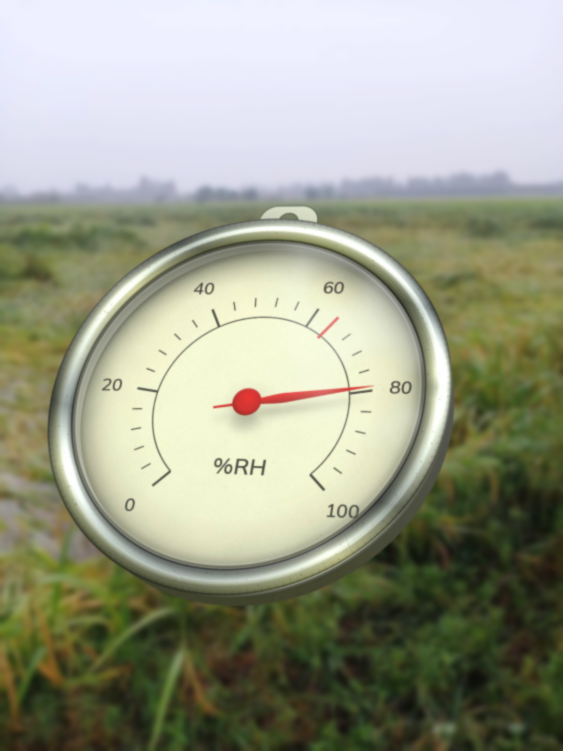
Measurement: 80%
